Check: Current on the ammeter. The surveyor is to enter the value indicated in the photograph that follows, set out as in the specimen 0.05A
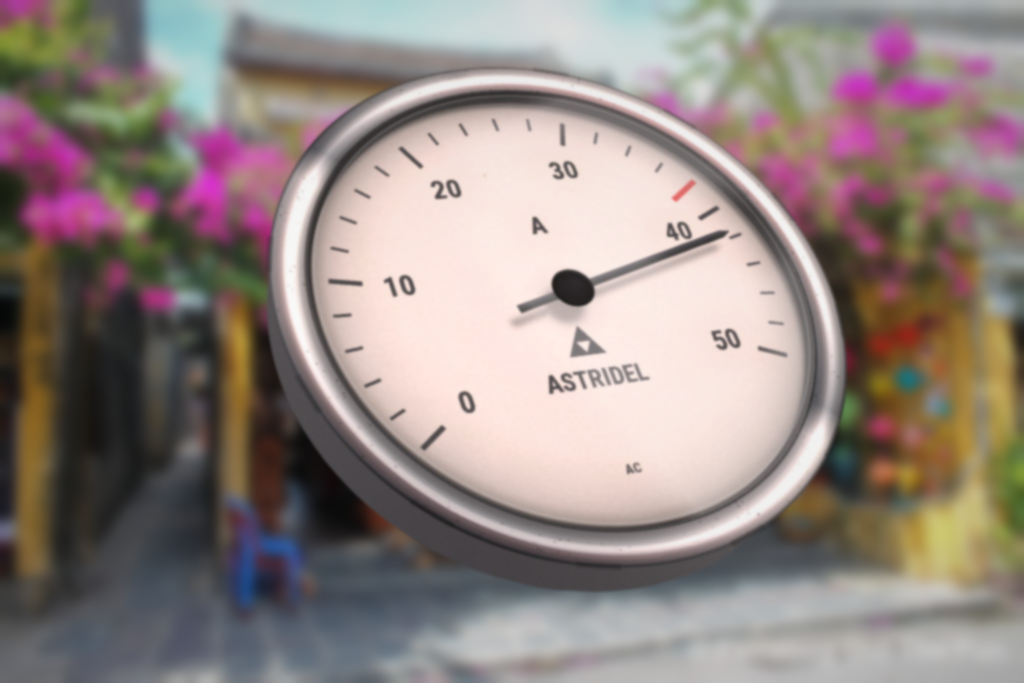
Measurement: 42A
